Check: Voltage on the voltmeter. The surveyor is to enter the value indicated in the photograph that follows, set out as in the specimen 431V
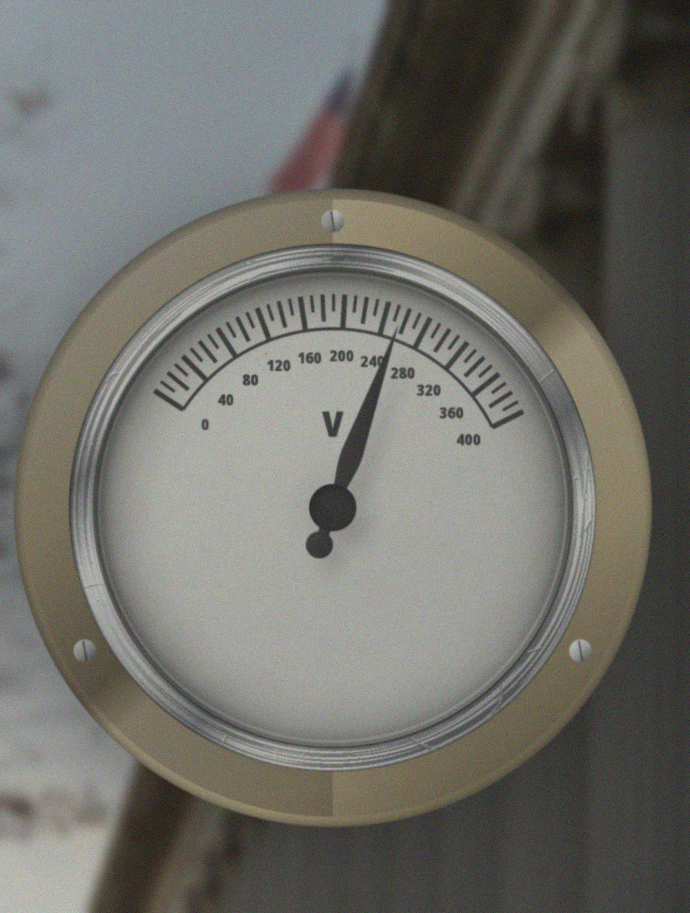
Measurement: 255V
